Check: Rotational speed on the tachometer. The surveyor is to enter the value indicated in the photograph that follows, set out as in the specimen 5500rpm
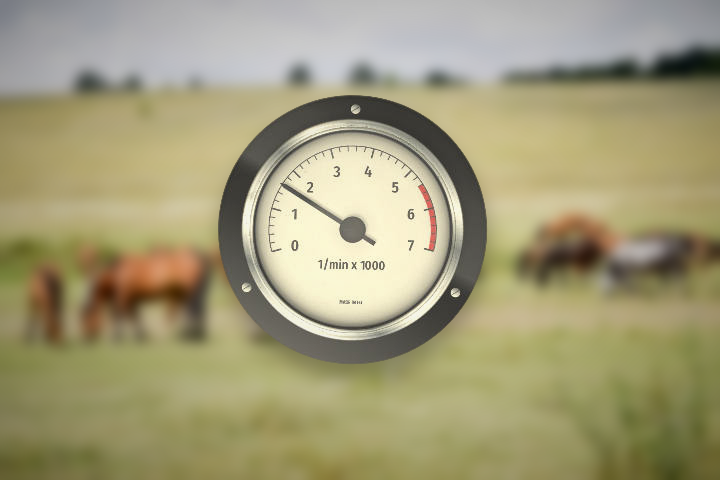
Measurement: 1600rpm
